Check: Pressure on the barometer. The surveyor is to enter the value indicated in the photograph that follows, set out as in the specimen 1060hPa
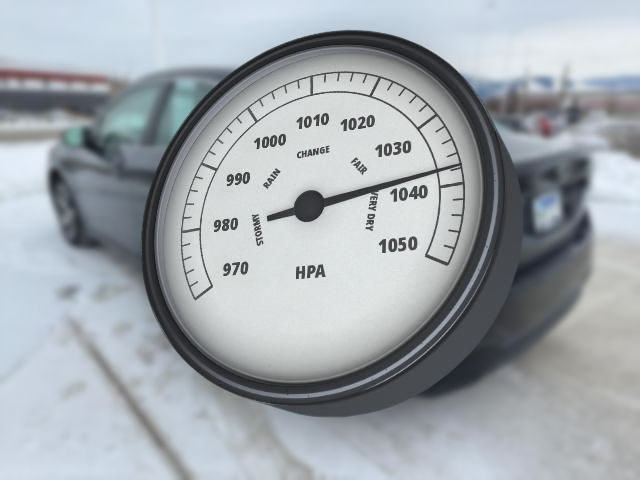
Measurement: 1038hPa
